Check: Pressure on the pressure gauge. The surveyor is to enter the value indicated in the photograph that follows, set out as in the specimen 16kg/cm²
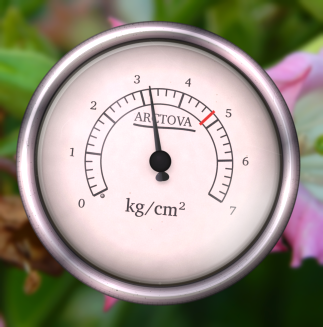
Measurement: 3.2kg/cm²
